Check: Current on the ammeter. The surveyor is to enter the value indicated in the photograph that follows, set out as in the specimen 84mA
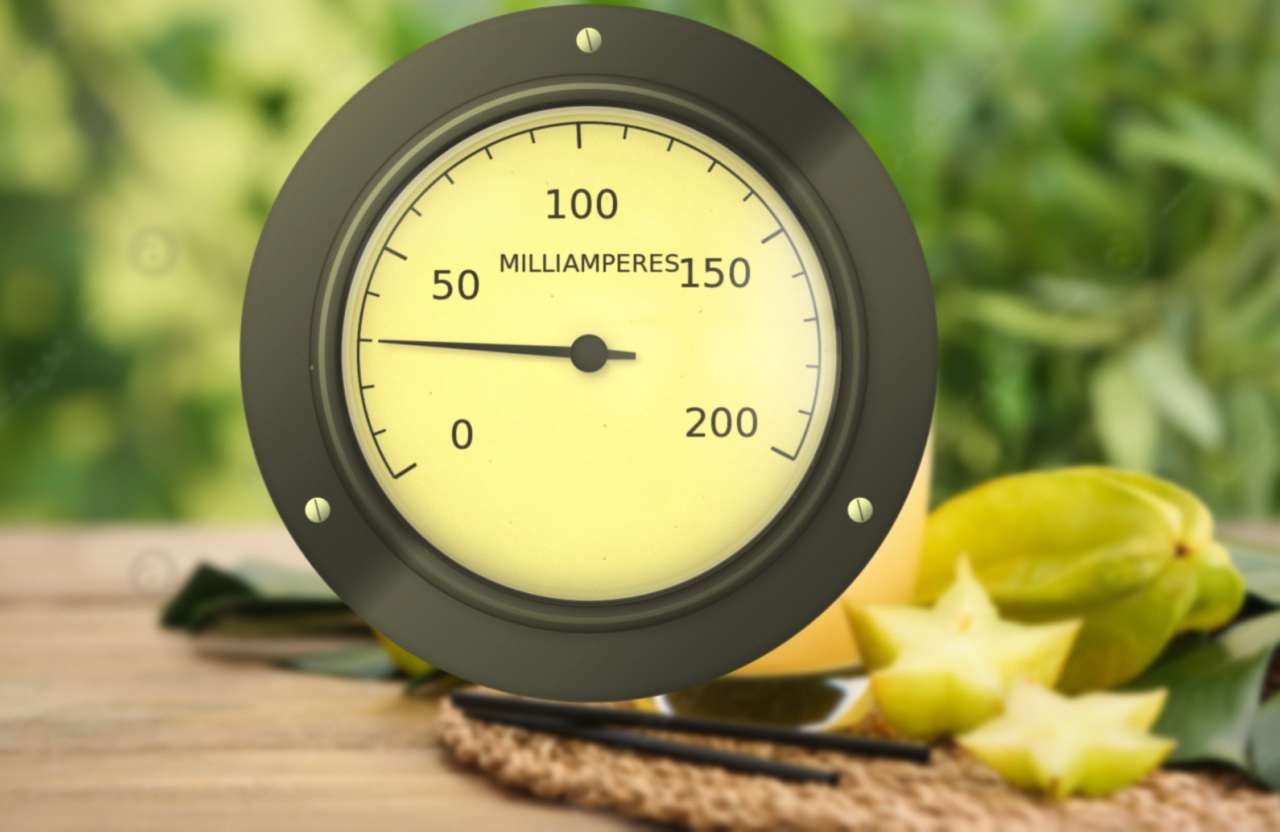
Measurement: 30mA
